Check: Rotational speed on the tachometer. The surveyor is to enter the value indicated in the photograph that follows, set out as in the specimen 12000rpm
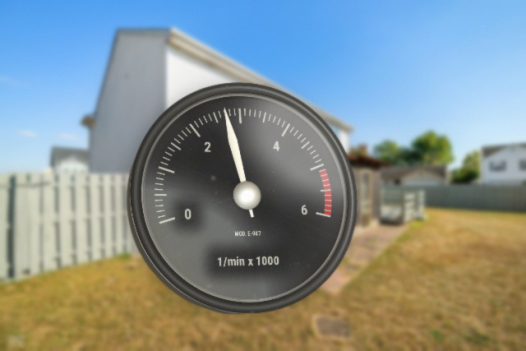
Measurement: 2700rpm
